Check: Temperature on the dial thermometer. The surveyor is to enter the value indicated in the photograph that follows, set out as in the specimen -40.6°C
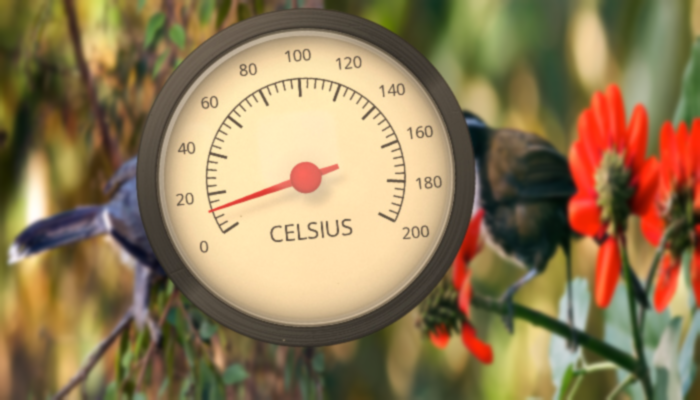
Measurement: 12°C
